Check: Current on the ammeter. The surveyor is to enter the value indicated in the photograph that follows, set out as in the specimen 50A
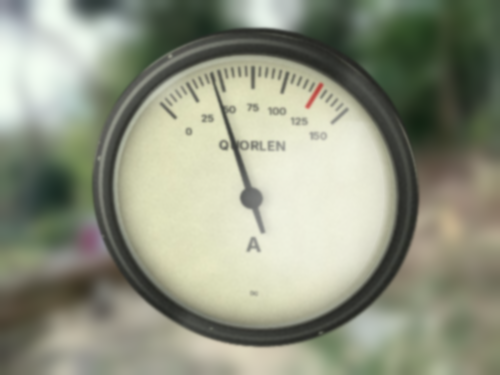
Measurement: 45A
